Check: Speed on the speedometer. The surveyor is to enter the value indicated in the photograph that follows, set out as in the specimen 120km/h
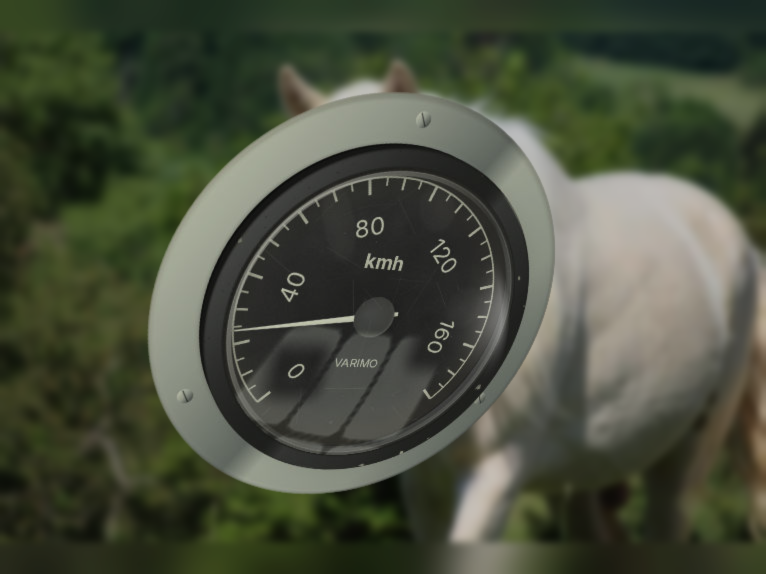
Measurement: 25km/h
